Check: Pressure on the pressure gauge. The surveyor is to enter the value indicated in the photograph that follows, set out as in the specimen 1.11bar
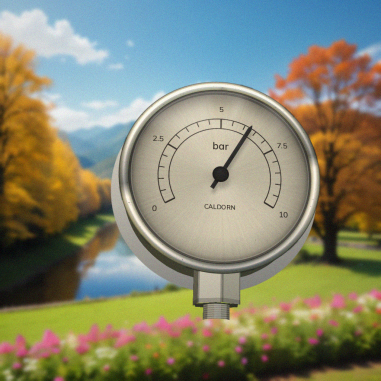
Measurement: 6.25bar
